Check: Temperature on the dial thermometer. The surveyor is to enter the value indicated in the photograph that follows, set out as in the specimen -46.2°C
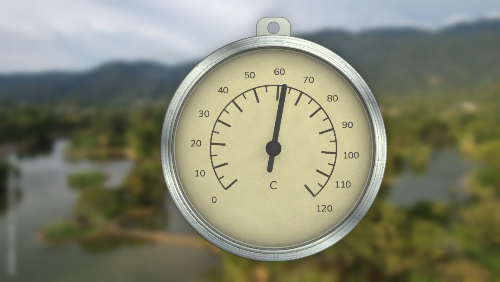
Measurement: 62.5°C
